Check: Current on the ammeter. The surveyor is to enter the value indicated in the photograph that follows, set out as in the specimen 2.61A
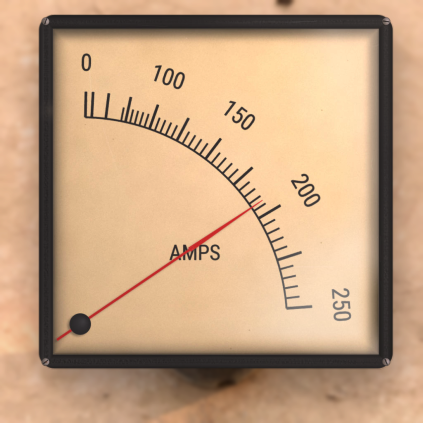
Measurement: 192.5A
